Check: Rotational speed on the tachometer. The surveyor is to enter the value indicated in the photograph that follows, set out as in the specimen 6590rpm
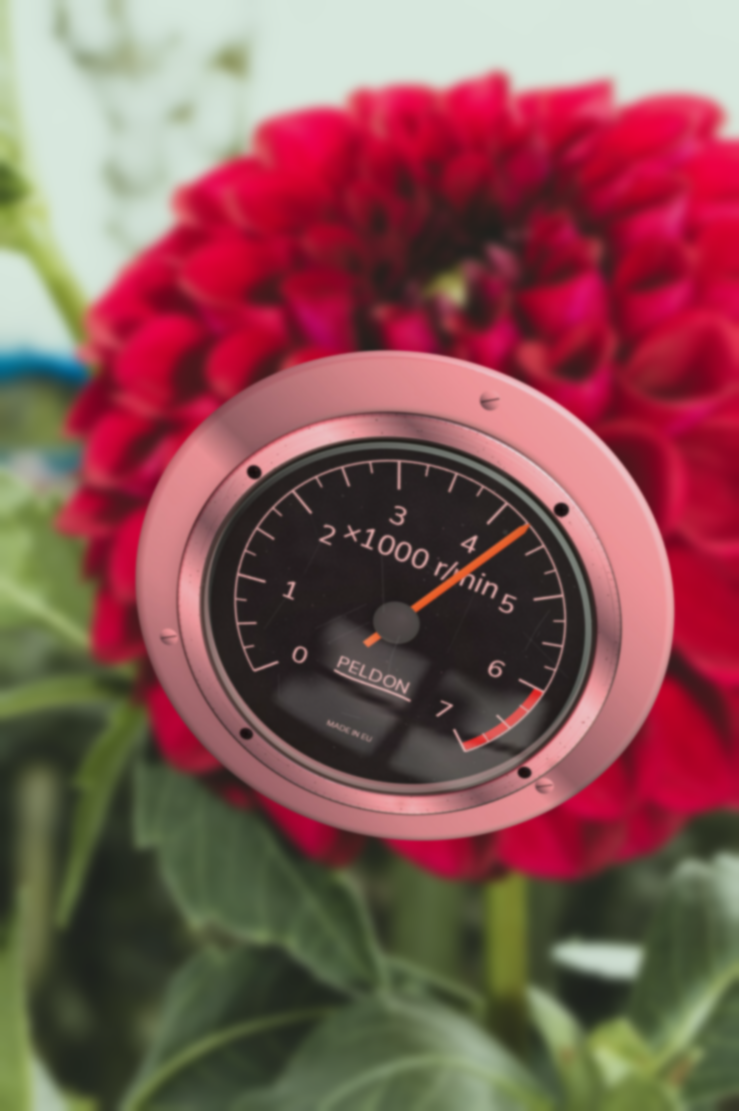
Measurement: 4250rpm
